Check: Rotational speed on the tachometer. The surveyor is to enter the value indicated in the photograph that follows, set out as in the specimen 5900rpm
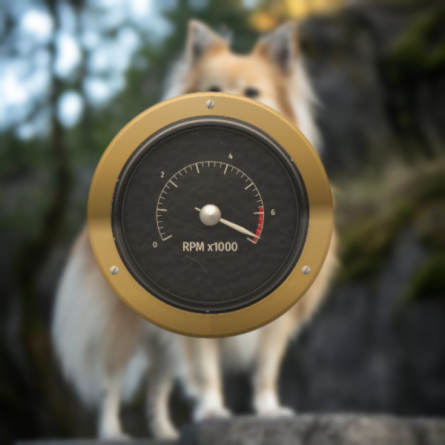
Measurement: 6800rpm
